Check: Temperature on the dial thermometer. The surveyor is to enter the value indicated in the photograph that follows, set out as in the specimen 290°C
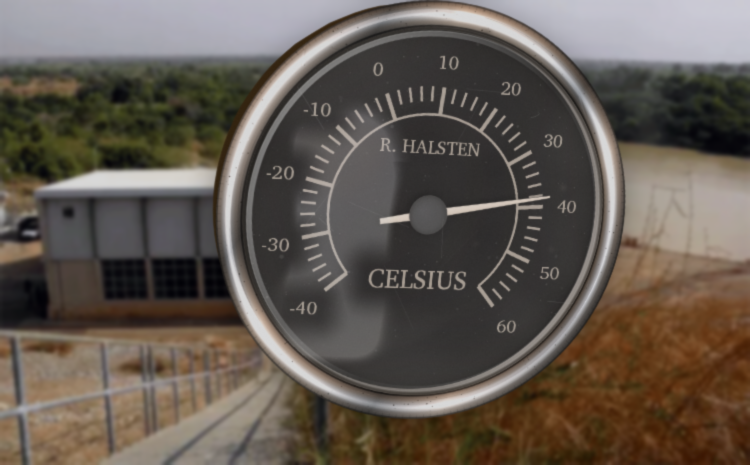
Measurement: 38°C
